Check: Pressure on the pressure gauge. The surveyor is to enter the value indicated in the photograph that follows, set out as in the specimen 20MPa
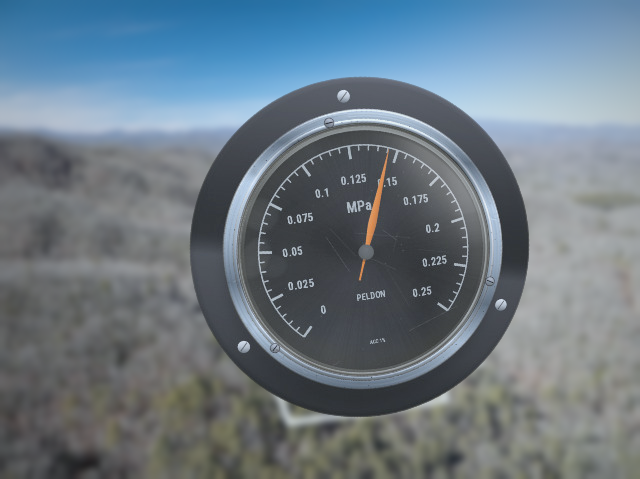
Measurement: 0.145MPa
